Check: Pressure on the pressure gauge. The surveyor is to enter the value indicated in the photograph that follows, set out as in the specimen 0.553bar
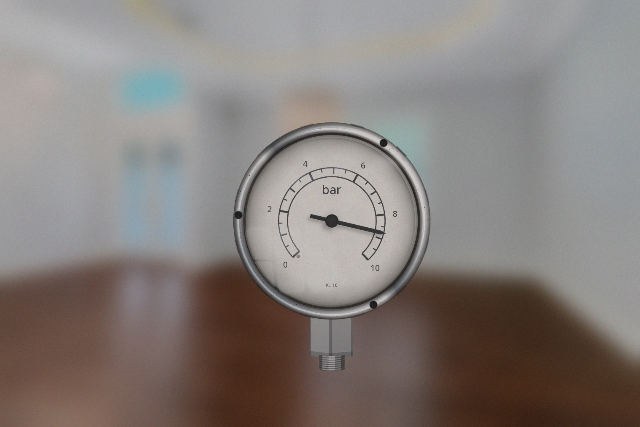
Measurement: 8.75bar
